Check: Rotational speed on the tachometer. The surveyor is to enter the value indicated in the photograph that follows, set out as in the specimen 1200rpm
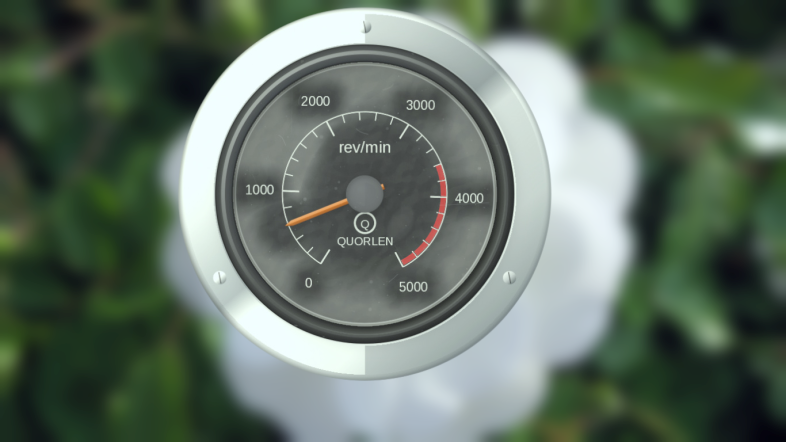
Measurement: 600rpm
